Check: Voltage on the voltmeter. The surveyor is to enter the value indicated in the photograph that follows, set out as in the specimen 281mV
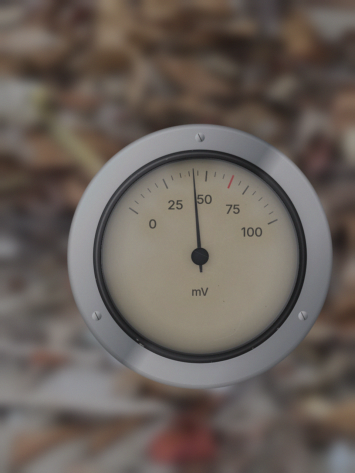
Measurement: 42.5mV
